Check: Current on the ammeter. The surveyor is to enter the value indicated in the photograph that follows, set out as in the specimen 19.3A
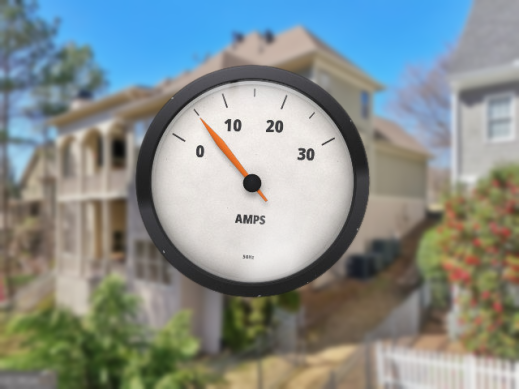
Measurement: 5A
